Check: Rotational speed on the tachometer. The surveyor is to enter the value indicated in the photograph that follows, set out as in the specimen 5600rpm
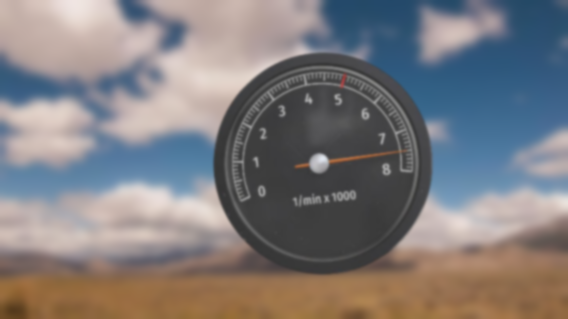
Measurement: 7500rpm
